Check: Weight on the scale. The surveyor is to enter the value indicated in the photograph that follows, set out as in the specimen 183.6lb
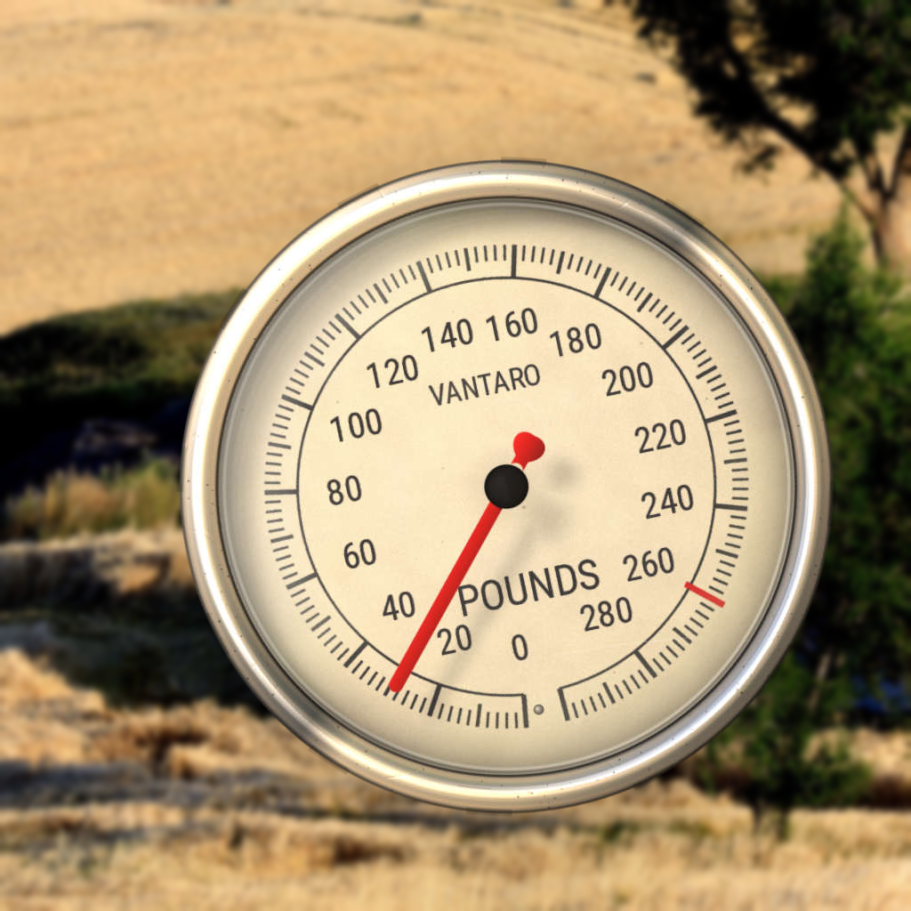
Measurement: 29lb
